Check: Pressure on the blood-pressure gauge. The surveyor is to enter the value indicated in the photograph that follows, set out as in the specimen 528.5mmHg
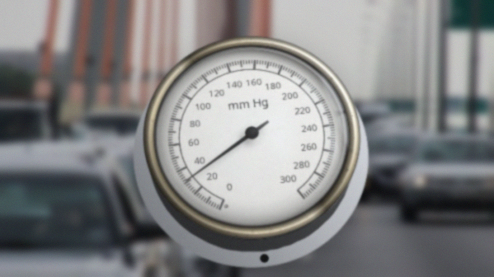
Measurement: 30mmHg
